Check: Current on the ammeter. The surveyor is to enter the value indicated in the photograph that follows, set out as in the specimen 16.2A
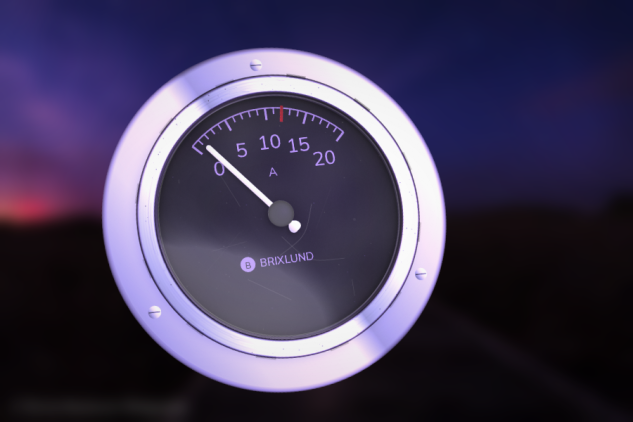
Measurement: 1A
